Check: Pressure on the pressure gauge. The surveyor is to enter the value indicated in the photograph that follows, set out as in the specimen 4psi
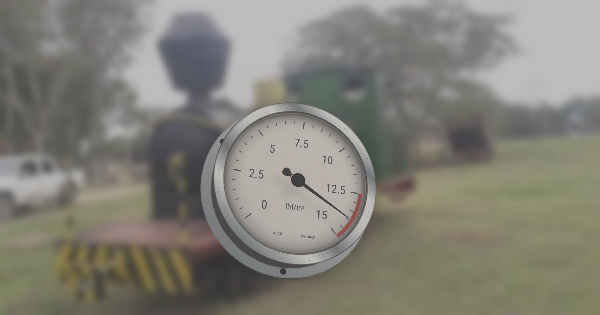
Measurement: 14psi
